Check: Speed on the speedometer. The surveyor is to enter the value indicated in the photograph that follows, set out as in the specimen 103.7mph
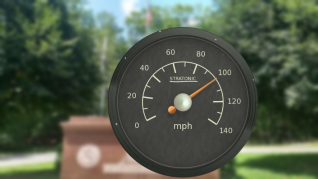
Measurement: 100mph
